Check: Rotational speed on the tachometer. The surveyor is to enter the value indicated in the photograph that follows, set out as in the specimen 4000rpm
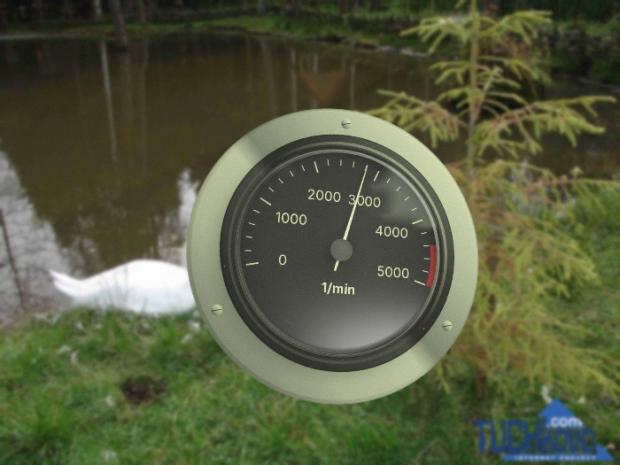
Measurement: 2800rpm
